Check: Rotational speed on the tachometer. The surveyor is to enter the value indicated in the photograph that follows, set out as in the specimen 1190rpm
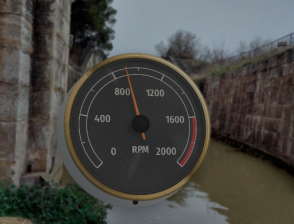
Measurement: 900rpm
